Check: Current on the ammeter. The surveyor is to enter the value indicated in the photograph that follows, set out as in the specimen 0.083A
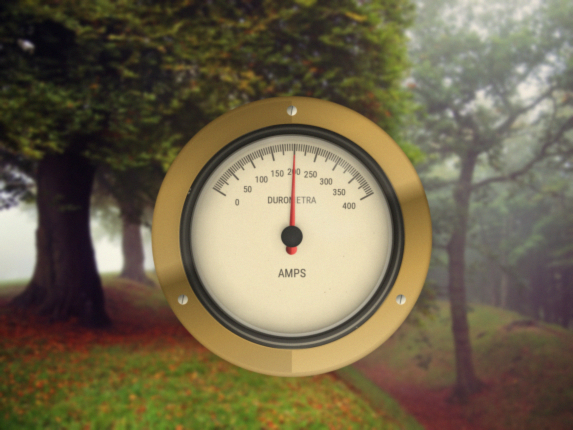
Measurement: 200A
